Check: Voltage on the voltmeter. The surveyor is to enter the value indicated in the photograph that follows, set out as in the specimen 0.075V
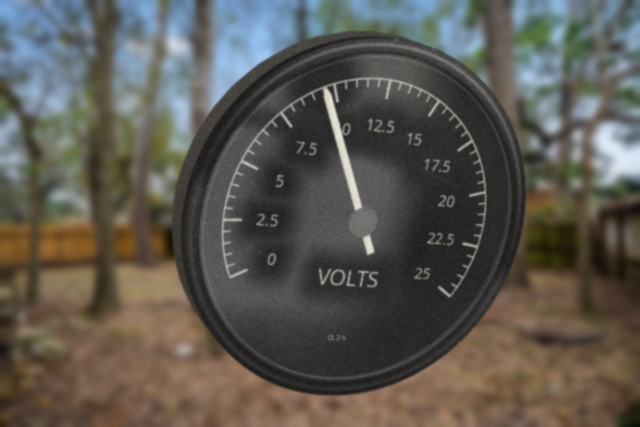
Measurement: 9.5V
